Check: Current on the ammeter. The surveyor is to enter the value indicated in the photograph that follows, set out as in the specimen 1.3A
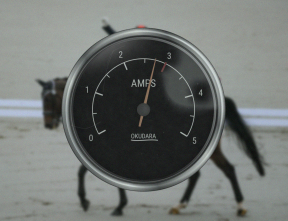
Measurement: 2.75A
